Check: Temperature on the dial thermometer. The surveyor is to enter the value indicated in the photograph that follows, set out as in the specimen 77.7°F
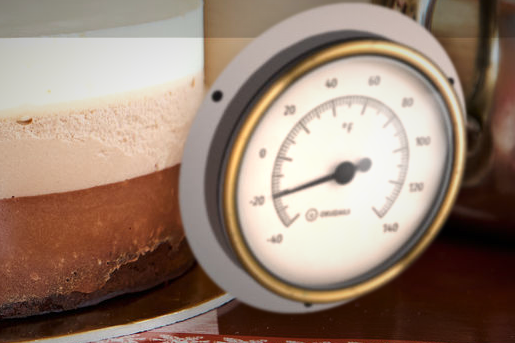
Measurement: -20°F
